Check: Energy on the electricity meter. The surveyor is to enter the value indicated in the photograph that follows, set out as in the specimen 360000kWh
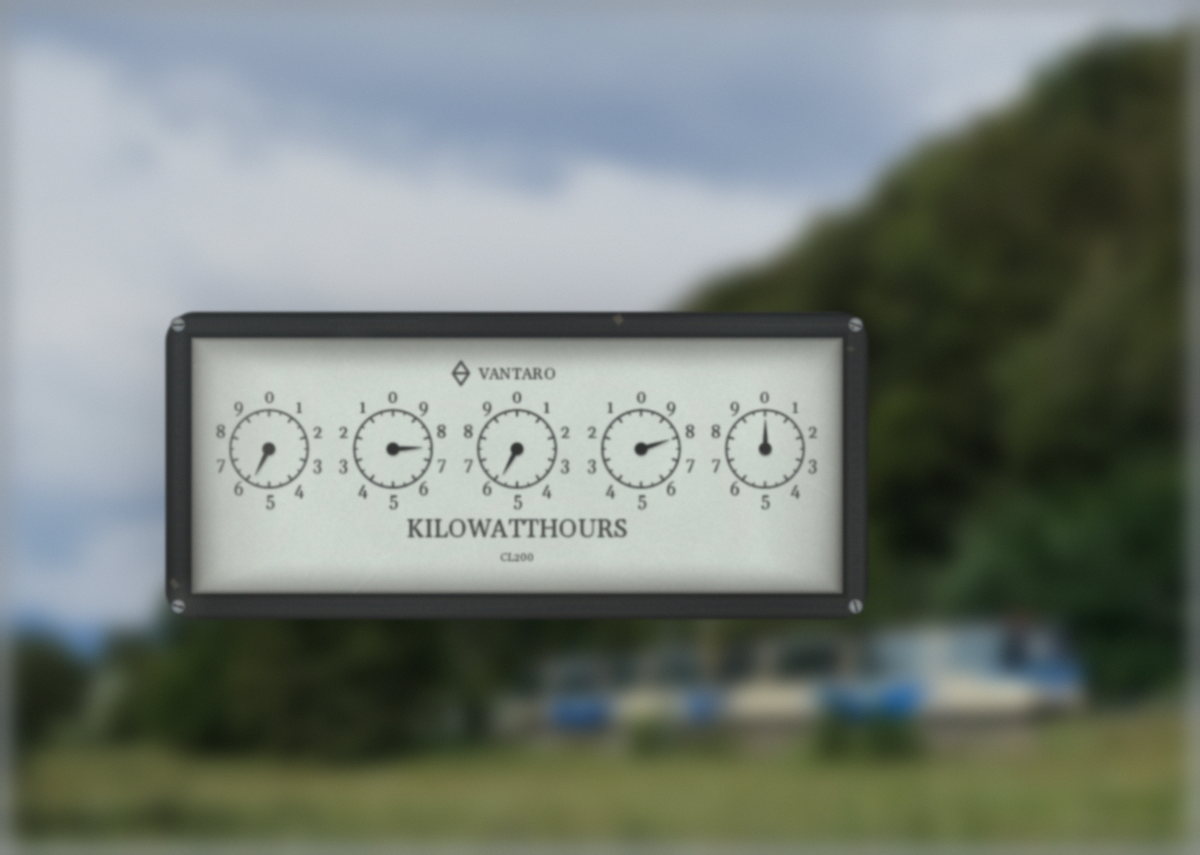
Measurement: 57580kWh
